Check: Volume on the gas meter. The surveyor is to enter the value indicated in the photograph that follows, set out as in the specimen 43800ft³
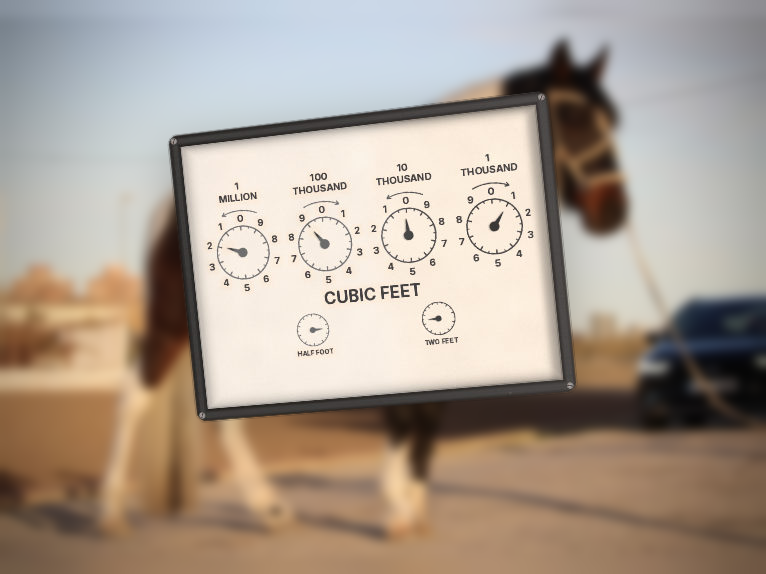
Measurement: 190100ft³
